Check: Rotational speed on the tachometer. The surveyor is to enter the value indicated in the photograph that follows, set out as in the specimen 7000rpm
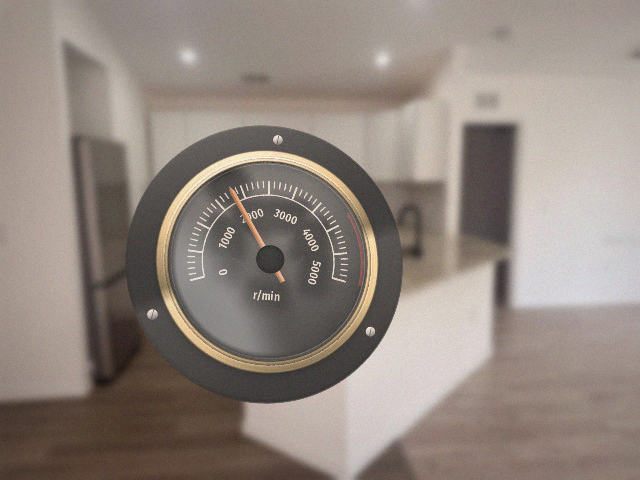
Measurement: 1800rpm
